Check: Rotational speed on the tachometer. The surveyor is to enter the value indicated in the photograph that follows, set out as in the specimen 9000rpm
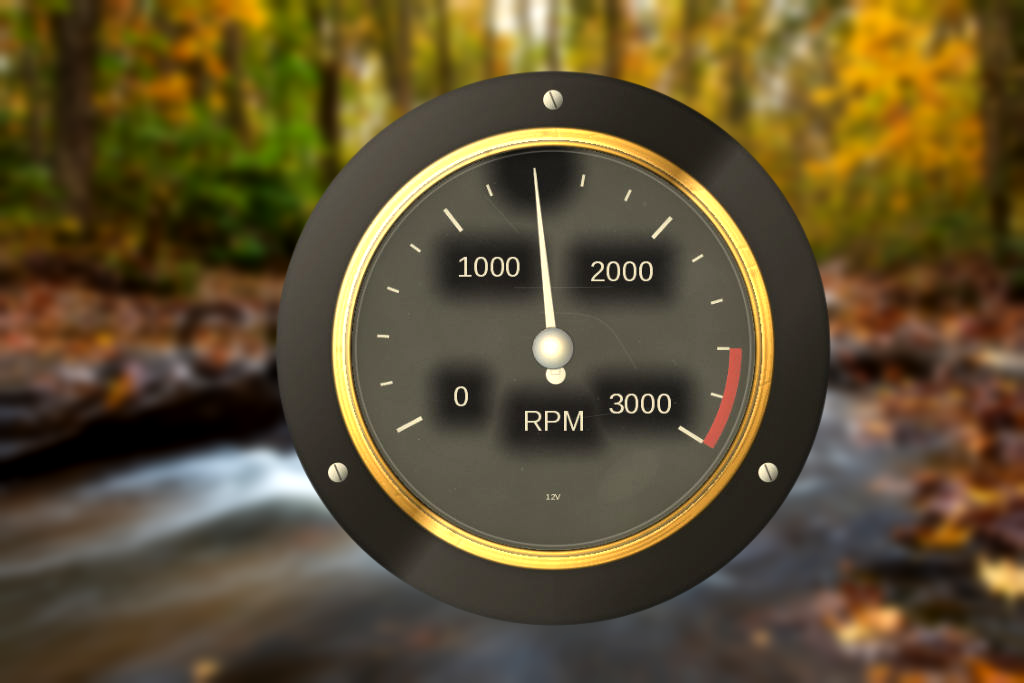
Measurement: 1400rpm
